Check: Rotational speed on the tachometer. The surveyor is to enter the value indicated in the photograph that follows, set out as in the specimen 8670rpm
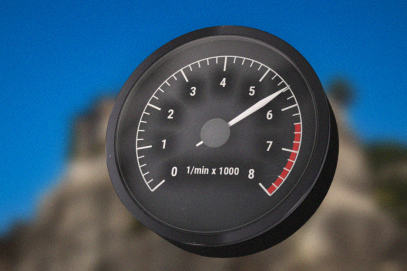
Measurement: 5600rpm
